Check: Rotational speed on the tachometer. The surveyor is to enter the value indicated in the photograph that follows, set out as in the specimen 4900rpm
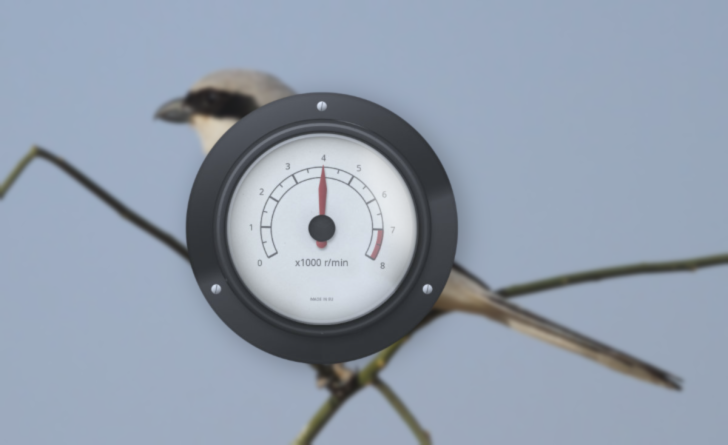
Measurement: 4000rpm
